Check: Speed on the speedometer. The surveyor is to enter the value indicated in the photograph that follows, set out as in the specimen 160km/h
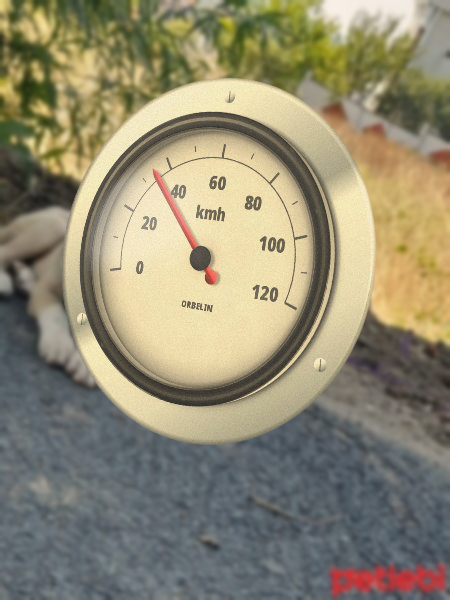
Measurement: 35km/h
